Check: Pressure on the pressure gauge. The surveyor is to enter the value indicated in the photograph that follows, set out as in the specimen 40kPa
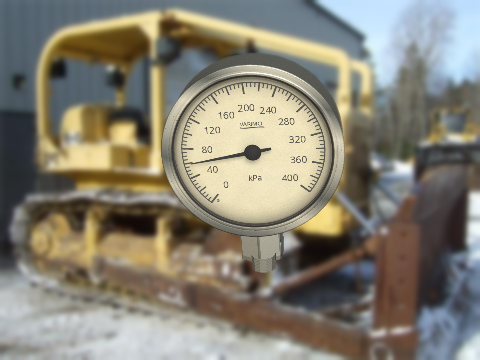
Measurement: 60kPa
